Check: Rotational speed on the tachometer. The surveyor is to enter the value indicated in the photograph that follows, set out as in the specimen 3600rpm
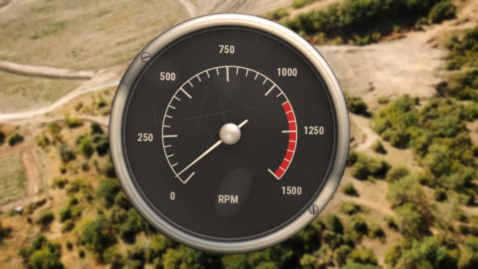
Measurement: 50rpm
